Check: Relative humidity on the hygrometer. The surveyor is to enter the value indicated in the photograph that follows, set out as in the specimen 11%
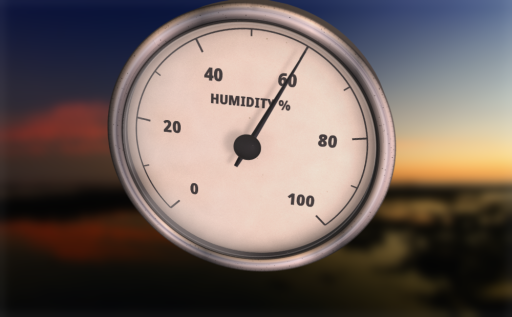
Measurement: 60%
